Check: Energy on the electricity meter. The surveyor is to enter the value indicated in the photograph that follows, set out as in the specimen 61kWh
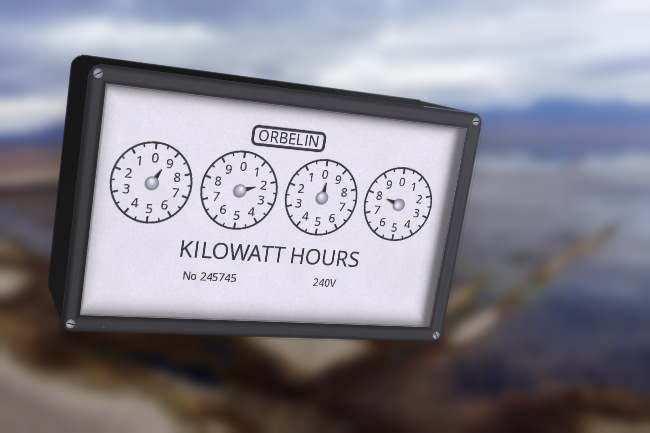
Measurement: 9198kWh
